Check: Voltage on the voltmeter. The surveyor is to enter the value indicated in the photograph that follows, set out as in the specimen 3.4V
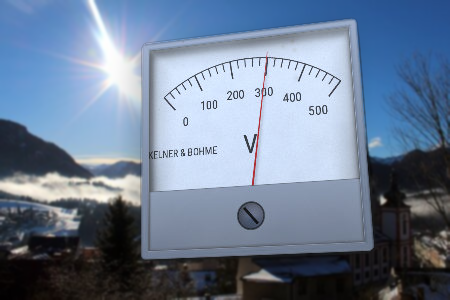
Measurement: 300V
